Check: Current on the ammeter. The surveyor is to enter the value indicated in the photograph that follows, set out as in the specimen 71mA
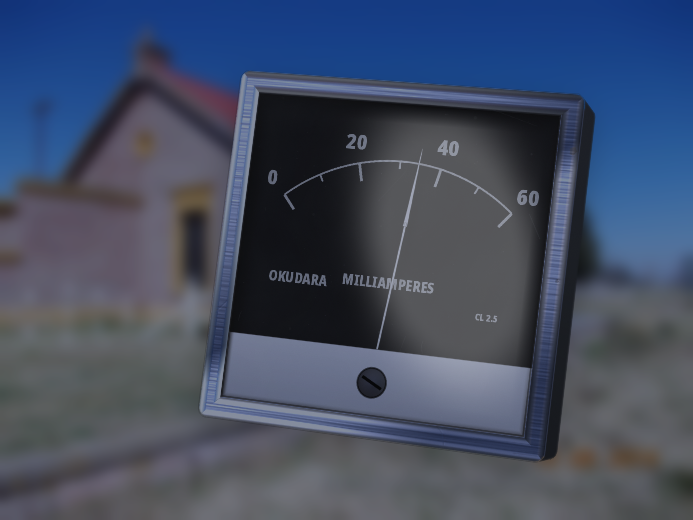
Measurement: 35mA
